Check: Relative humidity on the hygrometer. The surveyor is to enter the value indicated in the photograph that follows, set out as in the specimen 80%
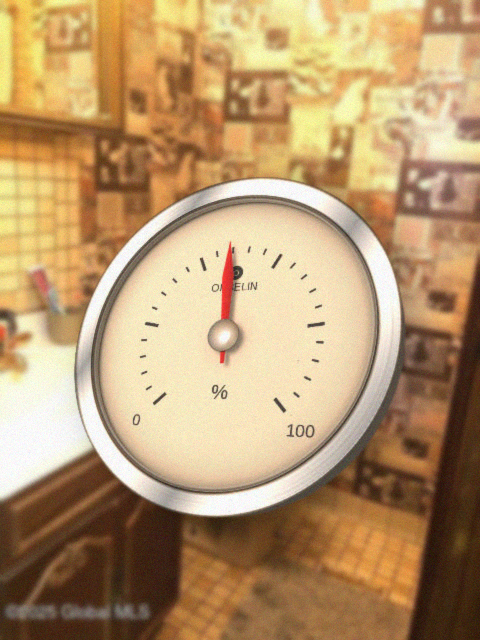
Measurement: 48%
